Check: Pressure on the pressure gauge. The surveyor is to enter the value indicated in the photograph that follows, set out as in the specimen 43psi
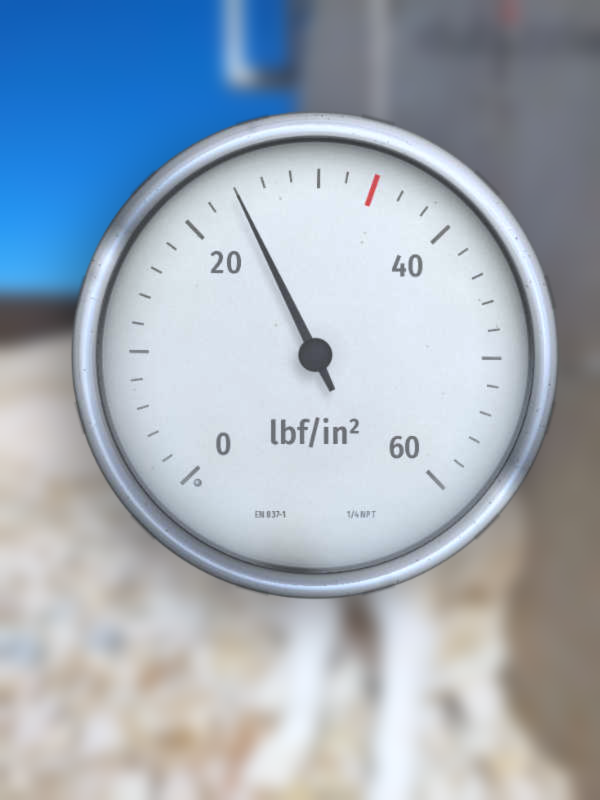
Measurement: 24psi
